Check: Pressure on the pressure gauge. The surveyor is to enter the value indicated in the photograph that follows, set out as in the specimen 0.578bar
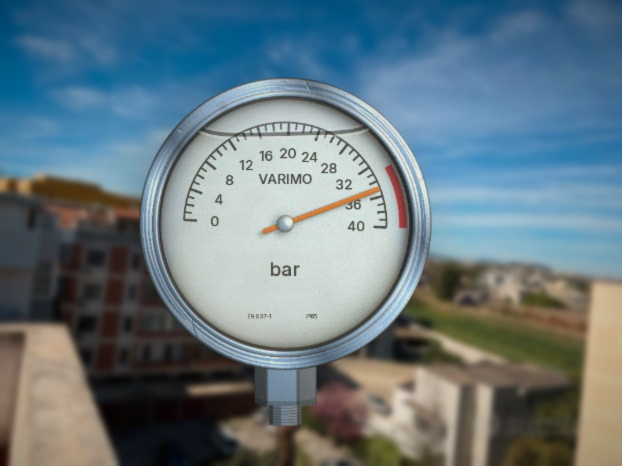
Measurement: 35bar
